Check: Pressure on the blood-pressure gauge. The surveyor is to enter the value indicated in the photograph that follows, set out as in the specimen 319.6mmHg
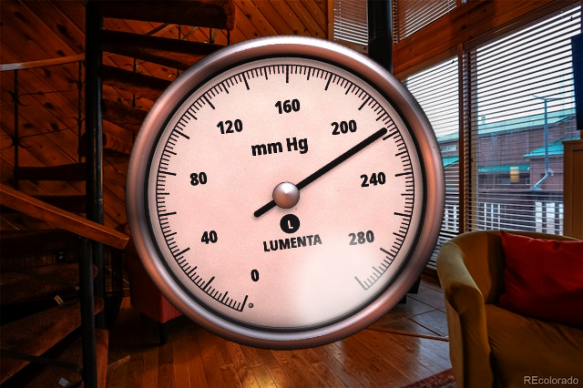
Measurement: 216mmHg
